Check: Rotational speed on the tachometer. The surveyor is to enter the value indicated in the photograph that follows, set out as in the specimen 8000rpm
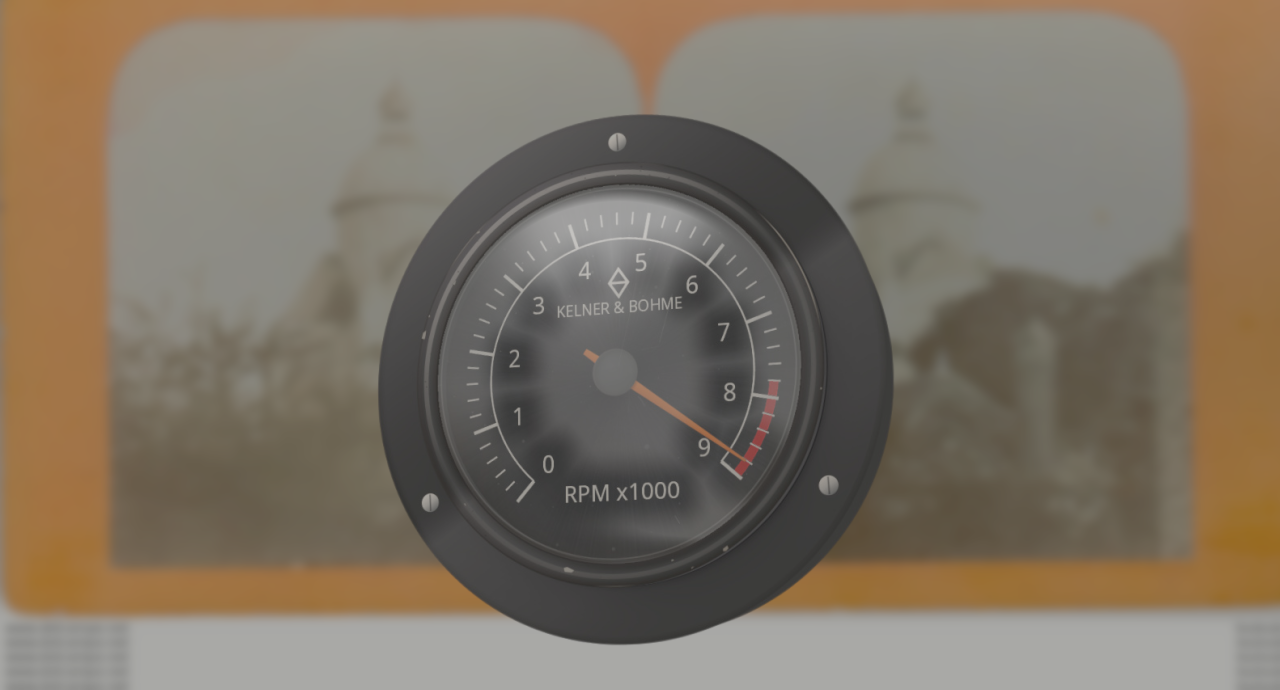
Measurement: 8800rpm
